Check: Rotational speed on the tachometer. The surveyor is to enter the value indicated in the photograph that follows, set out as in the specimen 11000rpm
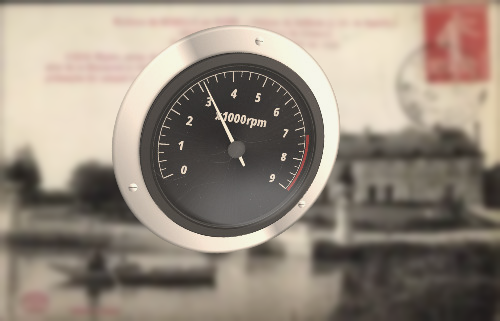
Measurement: 3125rpm
